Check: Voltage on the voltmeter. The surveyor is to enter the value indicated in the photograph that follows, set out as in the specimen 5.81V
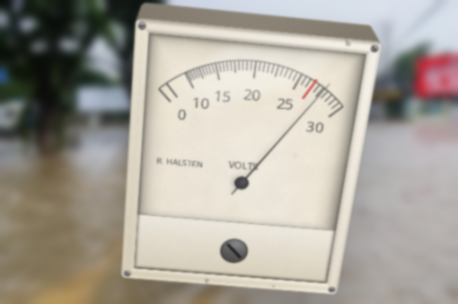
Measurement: 27.5V
